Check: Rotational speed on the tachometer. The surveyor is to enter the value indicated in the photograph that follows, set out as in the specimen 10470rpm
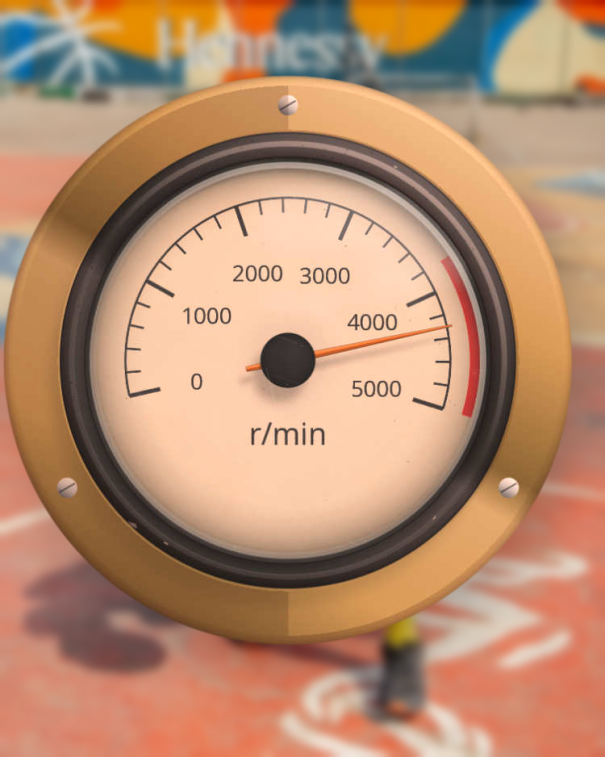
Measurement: 4300rpm
